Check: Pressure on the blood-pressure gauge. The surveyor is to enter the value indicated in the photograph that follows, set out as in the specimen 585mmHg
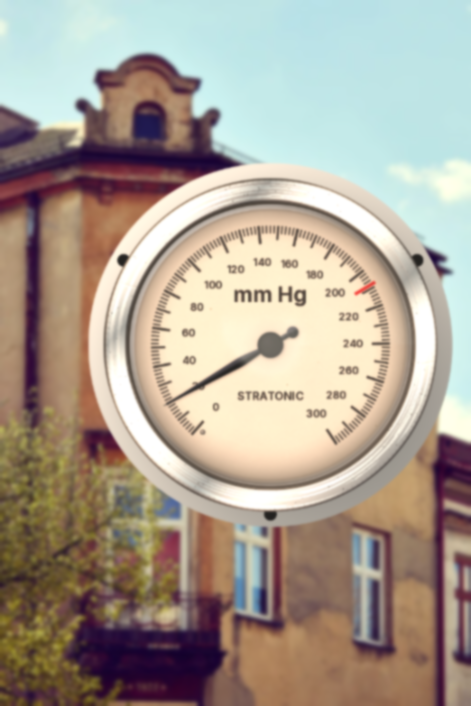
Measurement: 20mmHg
